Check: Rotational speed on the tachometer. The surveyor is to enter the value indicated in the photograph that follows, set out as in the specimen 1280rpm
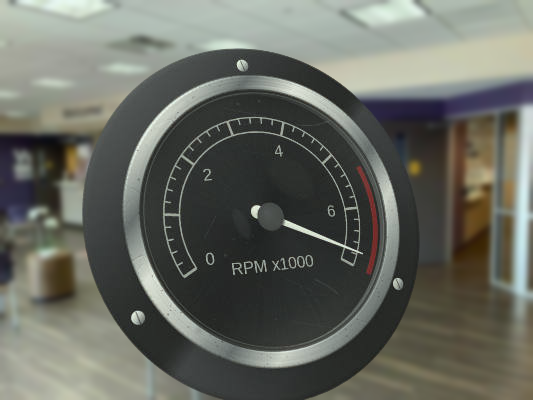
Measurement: 6800rpm
